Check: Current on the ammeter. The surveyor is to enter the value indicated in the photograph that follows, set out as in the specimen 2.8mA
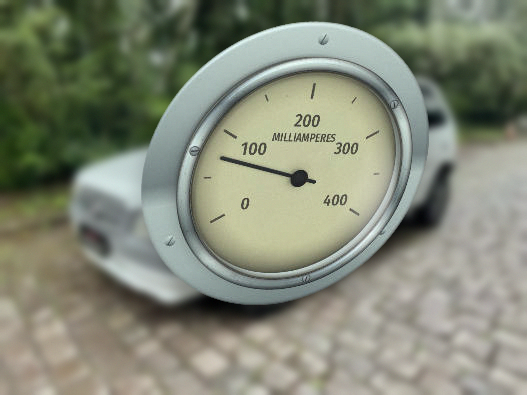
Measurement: 75mA
